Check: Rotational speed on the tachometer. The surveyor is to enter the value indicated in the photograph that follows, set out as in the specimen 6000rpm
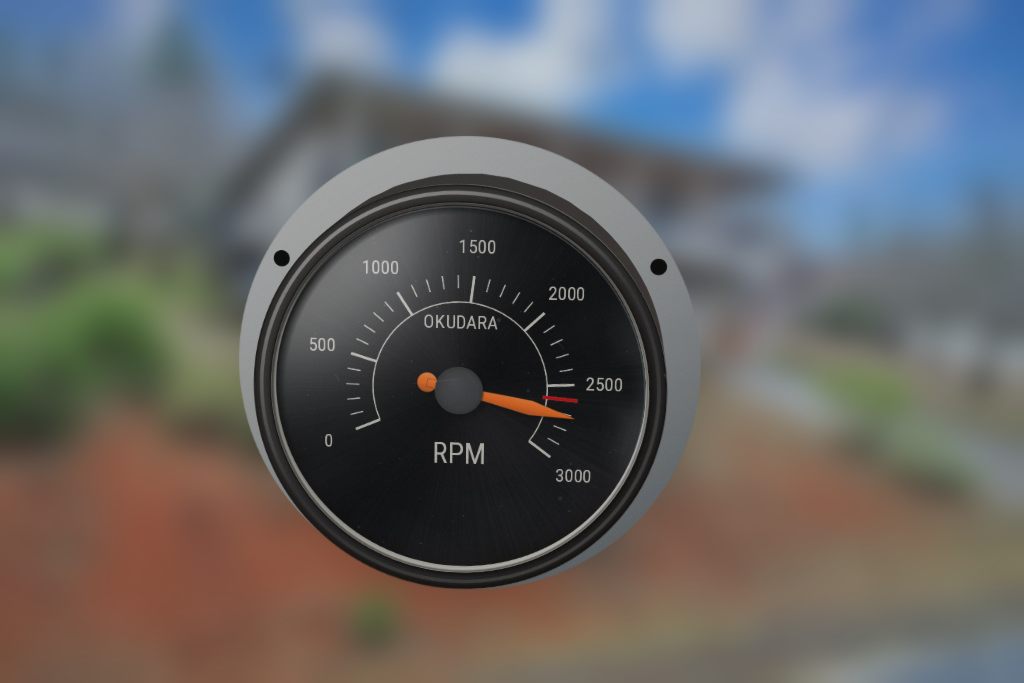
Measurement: 2700rpm
